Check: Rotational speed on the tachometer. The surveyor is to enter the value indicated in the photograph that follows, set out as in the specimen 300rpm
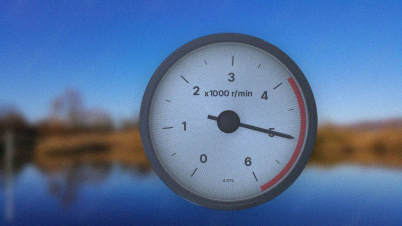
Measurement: 5000rpm
